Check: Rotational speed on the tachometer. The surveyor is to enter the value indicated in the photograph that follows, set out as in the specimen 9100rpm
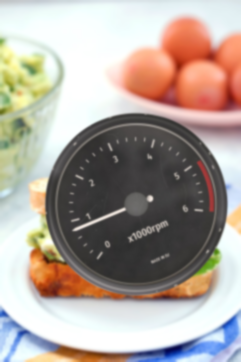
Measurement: 800rpm
